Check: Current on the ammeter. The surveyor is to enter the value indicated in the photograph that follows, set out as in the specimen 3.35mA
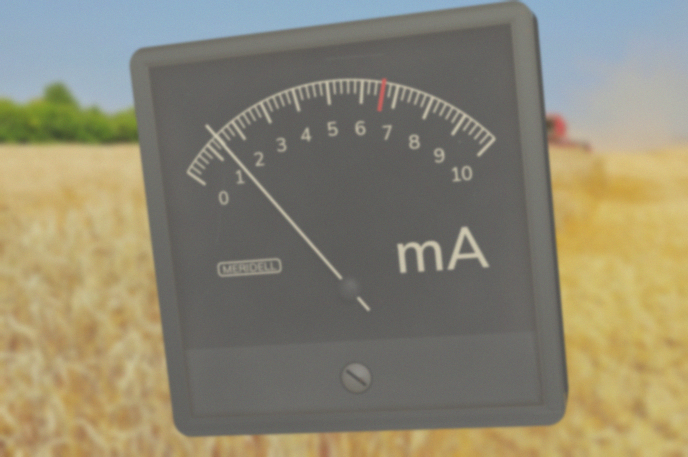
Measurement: 1.4mA
